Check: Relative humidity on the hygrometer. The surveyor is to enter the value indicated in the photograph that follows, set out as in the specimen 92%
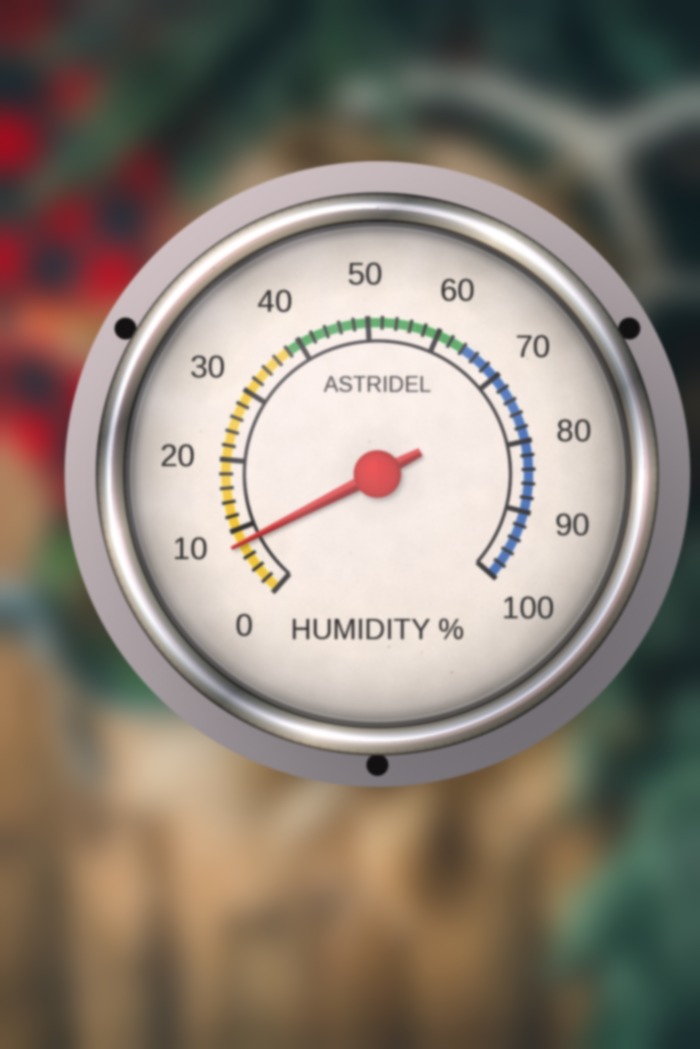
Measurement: 8%
